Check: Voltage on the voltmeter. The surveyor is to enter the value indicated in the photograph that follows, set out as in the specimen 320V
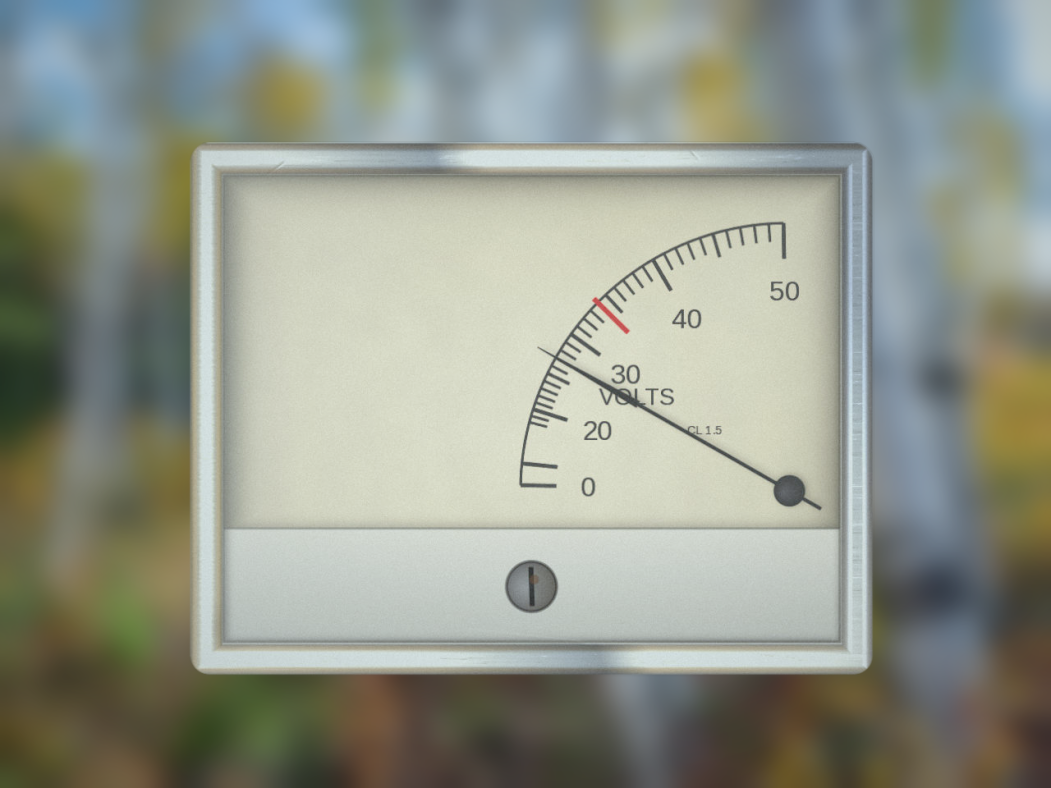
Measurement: 27V
